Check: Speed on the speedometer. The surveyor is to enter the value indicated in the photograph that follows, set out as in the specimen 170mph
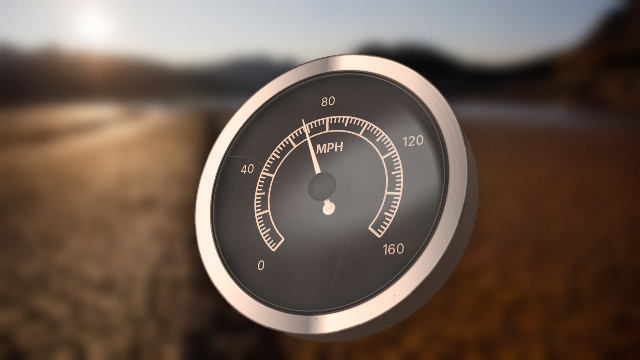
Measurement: 70mph
